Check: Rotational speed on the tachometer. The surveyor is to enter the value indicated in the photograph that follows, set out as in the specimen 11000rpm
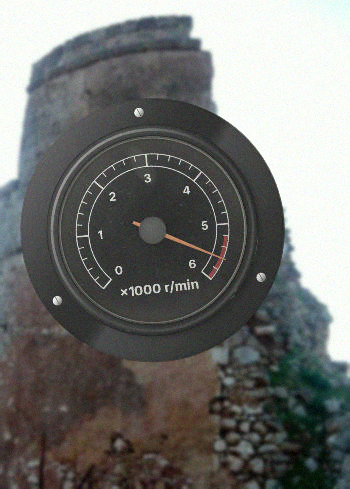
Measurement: 5600rpm
